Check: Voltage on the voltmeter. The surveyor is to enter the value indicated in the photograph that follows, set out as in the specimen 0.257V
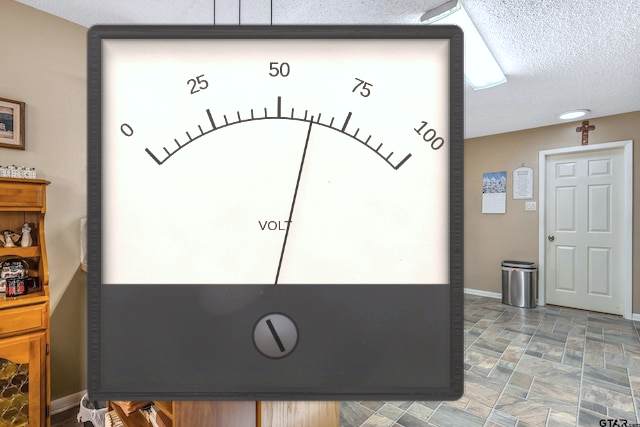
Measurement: 62.5V
